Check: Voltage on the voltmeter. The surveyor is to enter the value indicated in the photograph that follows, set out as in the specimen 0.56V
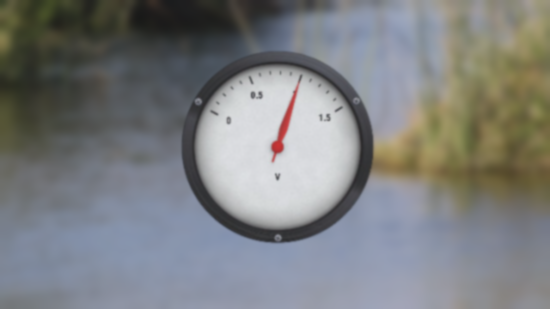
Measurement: 1V
